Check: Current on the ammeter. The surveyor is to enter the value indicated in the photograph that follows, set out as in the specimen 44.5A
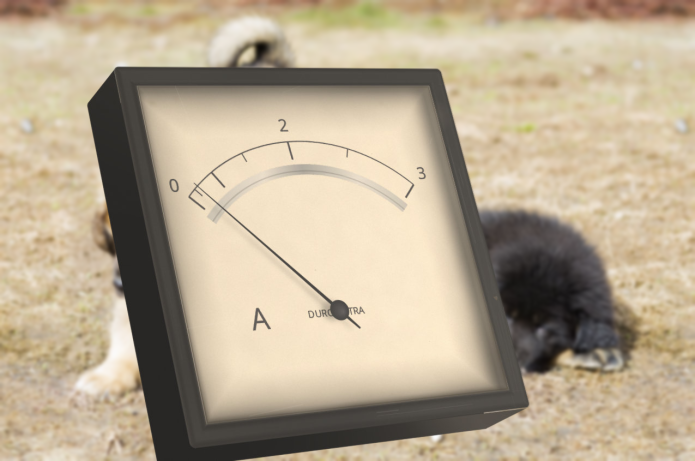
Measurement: 0.5A
